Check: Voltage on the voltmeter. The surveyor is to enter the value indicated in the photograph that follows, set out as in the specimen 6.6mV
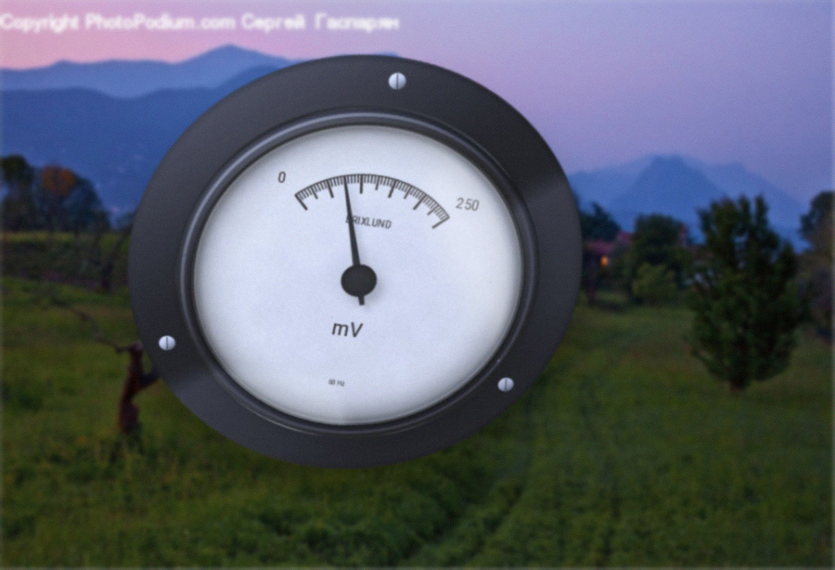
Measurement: 75mV
